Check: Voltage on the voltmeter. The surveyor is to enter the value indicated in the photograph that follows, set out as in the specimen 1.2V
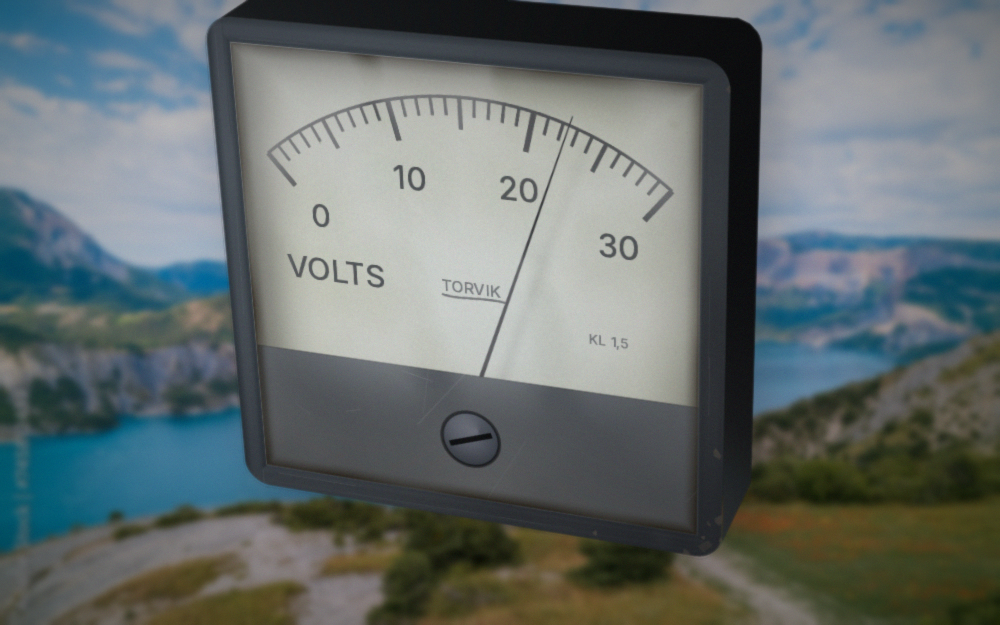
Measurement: 22.5V
